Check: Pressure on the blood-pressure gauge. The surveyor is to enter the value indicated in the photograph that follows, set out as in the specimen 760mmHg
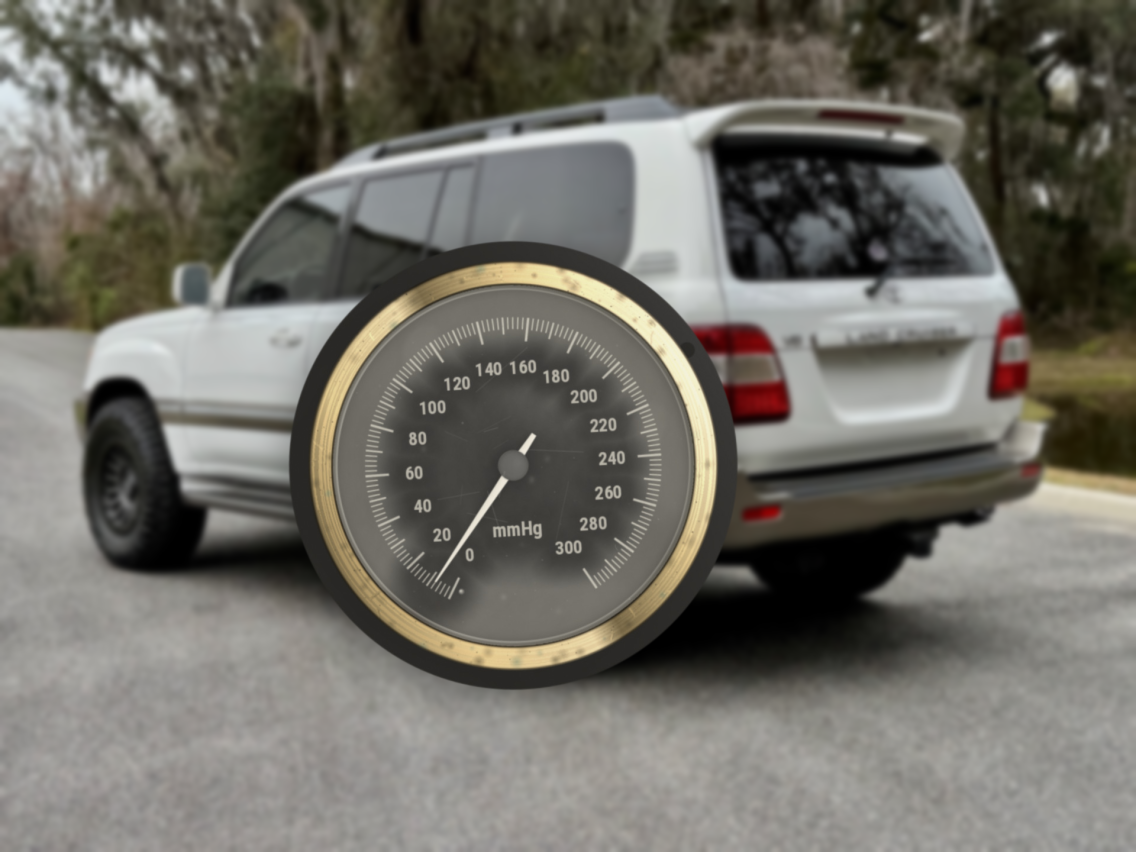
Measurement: 8mmHg
